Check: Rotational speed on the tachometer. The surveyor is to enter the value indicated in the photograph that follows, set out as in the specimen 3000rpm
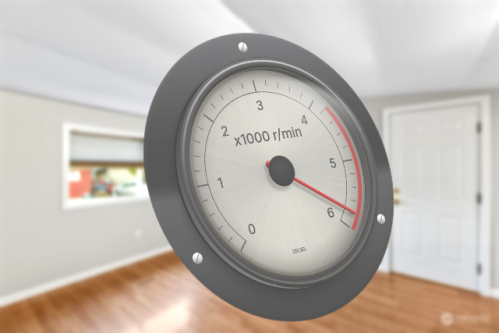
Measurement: 5800rpm
